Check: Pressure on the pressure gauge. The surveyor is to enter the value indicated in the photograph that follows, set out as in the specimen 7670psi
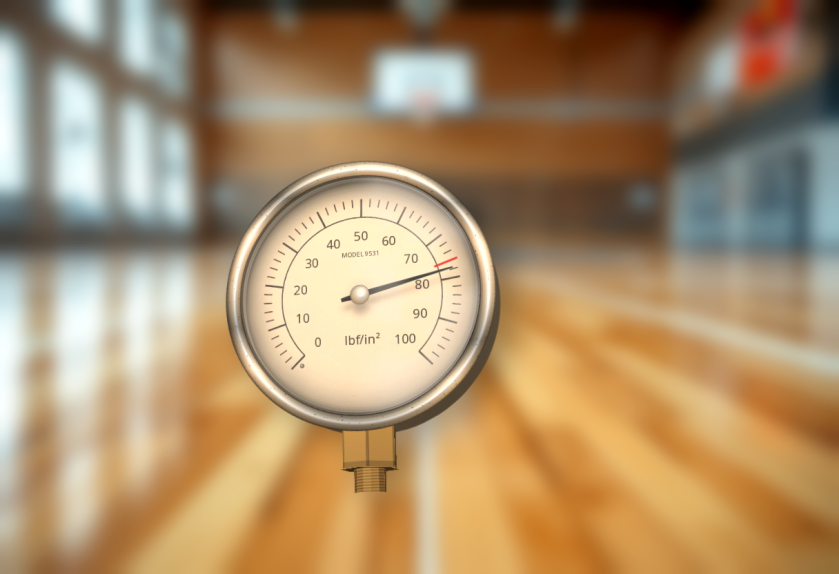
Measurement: 78psi
